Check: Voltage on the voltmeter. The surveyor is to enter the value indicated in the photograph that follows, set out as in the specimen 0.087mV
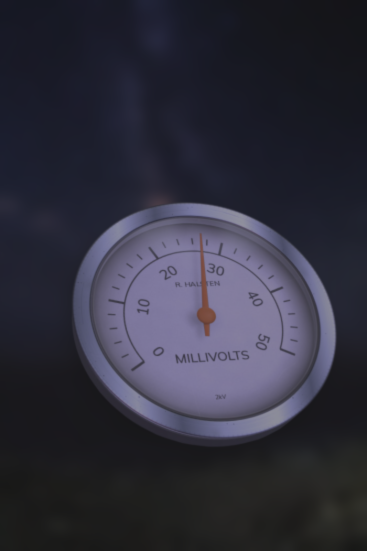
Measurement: 27mV
